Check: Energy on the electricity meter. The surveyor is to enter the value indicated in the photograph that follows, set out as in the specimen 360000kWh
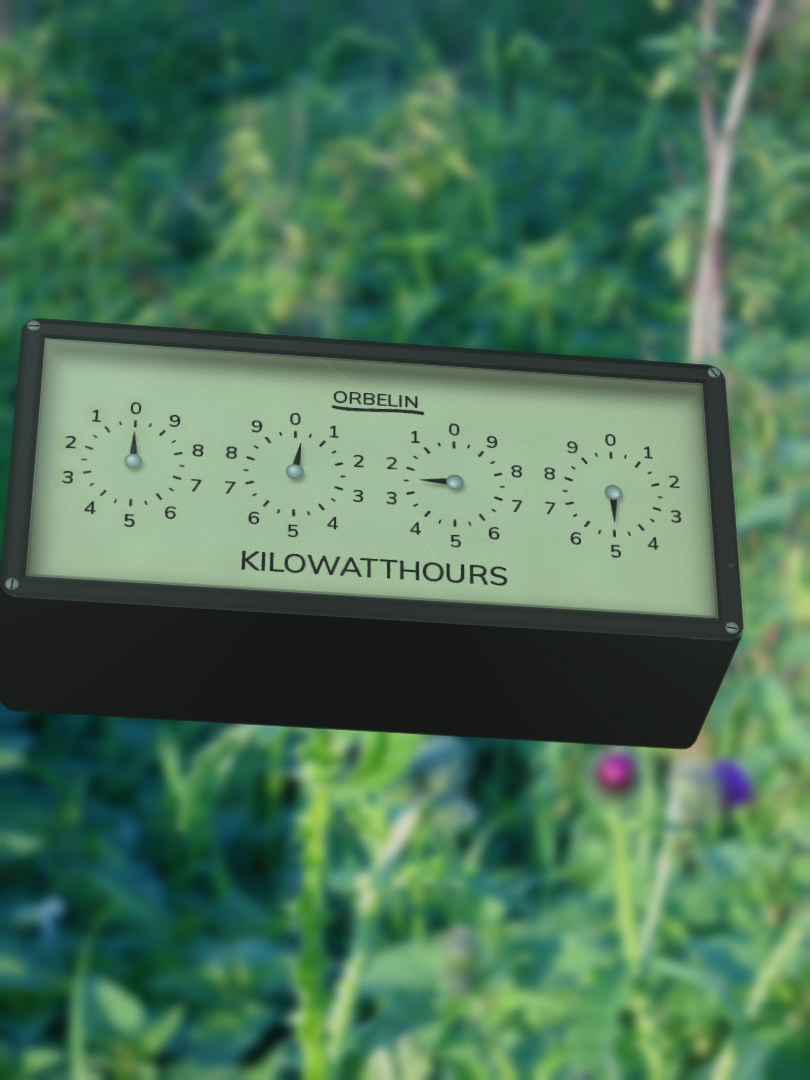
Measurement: 25kWh
